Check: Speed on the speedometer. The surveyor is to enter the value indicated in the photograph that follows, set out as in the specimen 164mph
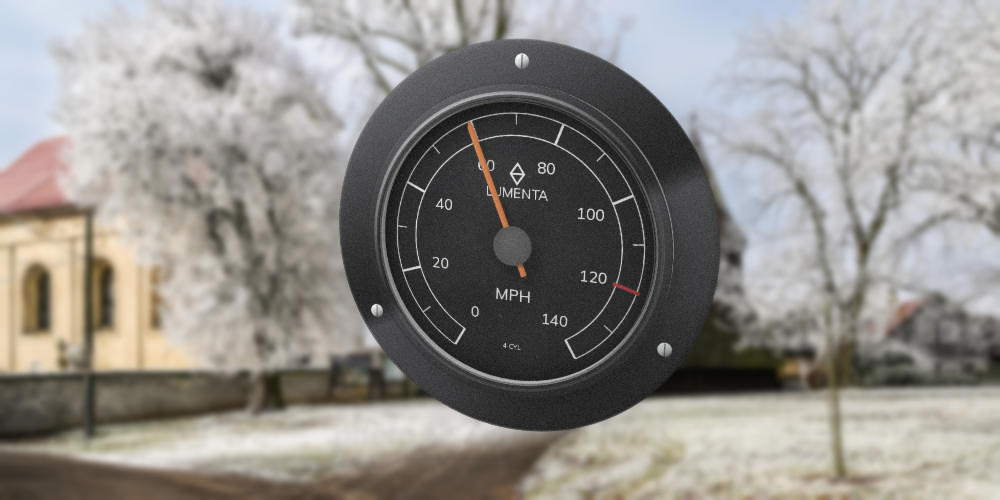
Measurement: 60mph
